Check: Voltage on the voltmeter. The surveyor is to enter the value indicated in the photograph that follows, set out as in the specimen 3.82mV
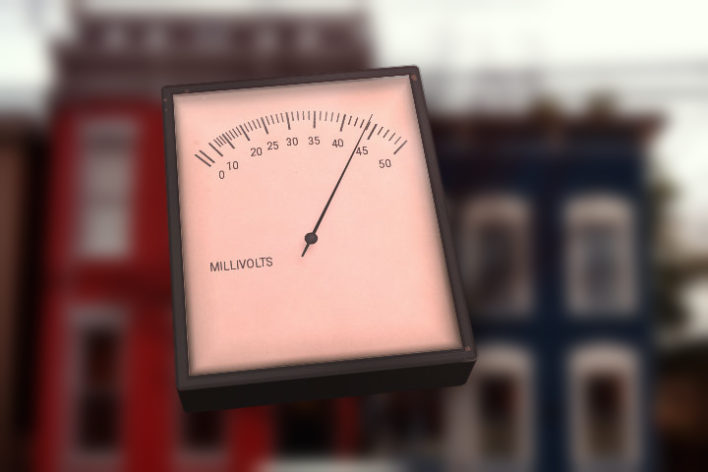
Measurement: 44mV
